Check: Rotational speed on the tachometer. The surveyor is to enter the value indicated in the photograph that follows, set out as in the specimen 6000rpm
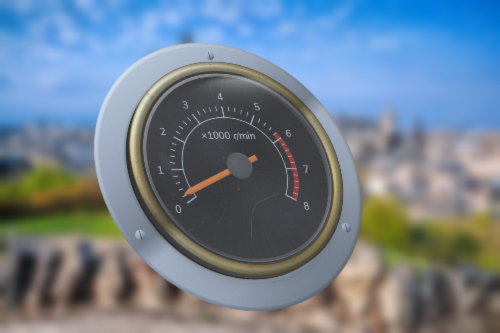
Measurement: 200rpm
